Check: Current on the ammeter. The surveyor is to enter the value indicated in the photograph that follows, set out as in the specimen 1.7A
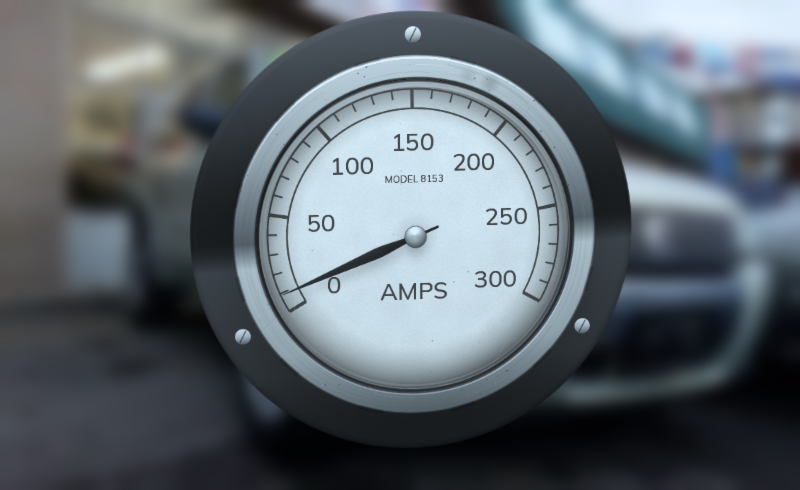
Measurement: 10A
